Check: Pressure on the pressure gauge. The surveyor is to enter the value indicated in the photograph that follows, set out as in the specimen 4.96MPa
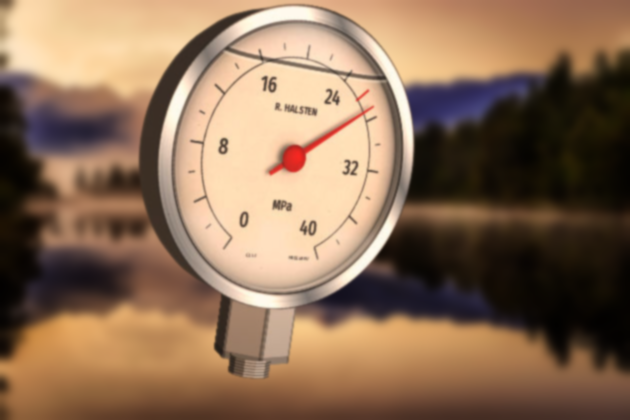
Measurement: 27MPa
